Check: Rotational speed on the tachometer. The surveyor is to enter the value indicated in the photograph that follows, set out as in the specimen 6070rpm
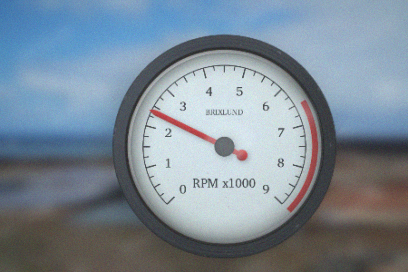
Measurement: 2375rpm
